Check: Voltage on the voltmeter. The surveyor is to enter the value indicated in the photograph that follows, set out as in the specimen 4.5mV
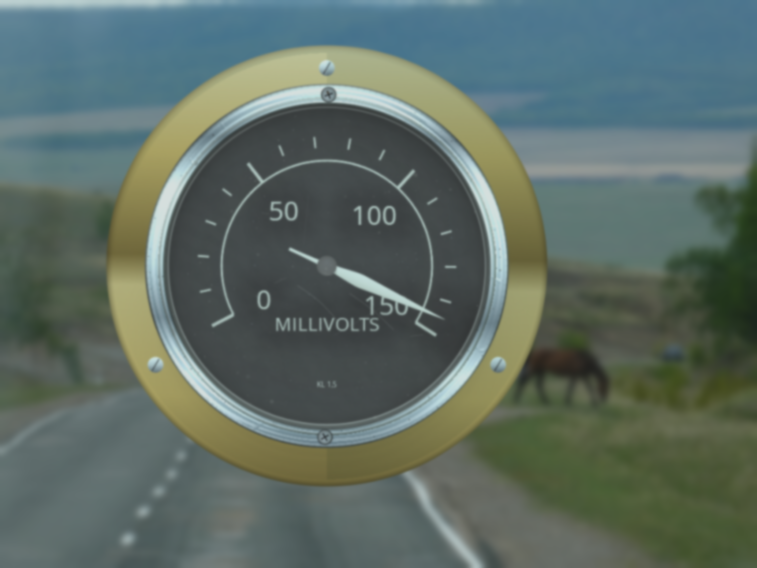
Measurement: 145mV
